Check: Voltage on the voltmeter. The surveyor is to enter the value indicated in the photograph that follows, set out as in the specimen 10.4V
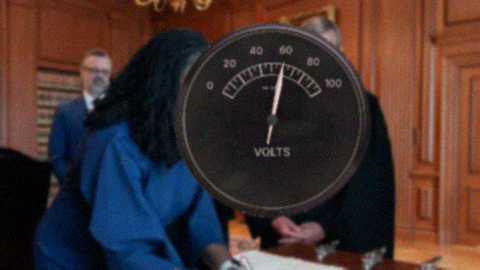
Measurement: 60V
